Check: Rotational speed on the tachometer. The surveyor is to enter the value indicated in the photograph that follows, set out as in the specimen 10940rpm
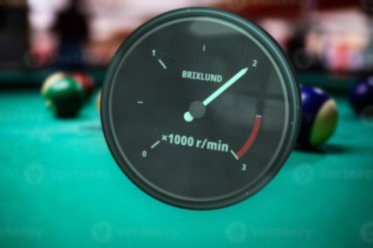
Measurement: 2000rpm
